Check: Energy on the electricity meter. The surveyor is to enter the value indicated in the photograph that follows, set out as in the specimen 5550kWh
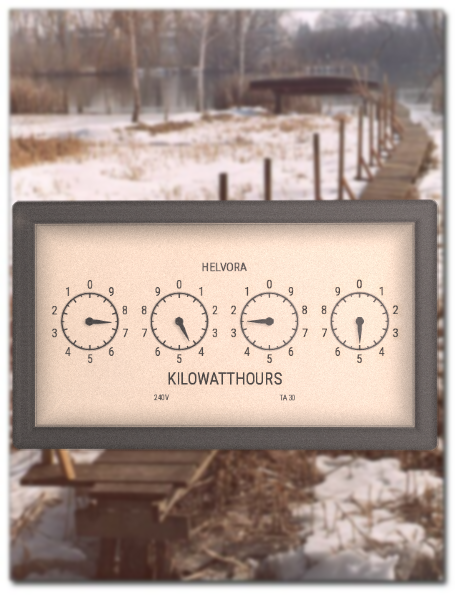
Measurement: 7425kWh
